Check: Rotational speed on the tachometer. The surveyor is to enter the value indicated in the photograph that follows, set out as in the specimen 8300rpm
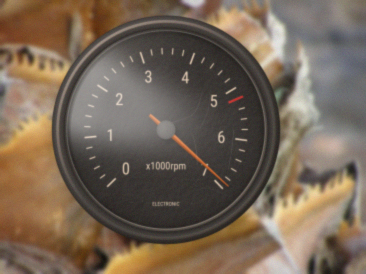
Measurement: 6900rpm
